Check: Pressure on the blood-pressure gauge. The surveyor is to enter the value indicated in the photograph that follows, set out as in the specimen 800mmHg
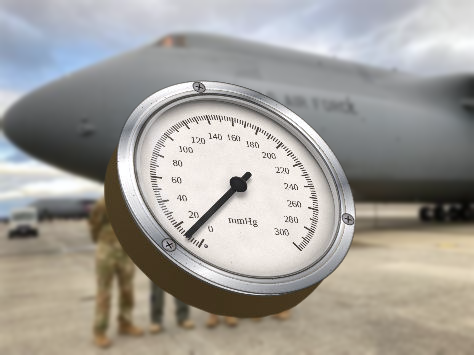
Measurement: 10mmHg
